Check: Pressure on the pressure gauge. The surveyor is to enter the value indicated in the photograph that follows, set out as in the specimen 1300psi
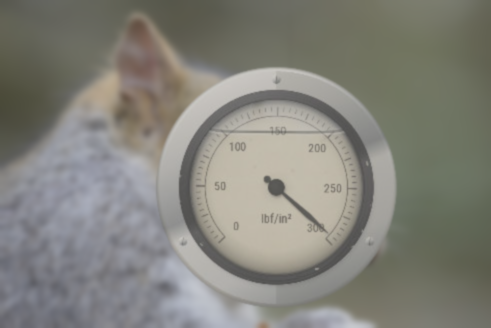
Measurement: 295psi
